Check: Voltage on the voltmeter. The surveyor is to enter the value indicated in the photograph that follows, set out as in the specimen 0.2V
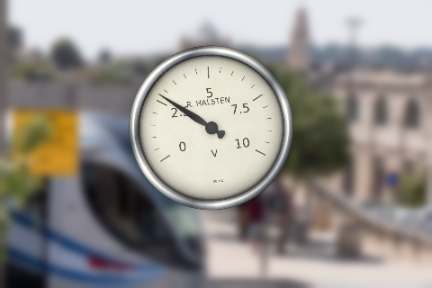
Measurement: 2.75V
